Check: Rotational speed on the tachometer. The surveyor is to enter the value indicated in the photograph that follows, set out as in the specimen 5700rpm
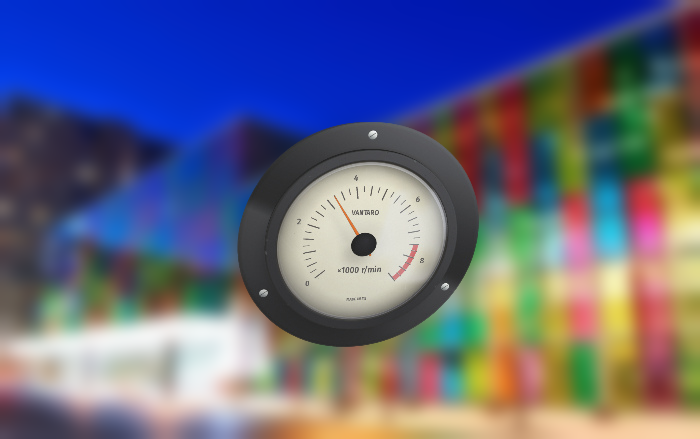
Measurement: 3250rpm
